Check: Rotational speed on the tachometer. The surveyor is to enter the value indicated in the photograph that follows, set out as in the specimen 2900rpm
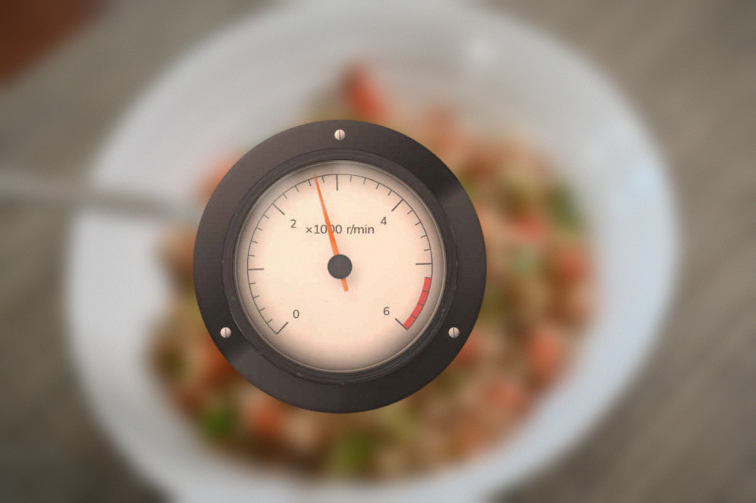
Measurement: 2700rpm
